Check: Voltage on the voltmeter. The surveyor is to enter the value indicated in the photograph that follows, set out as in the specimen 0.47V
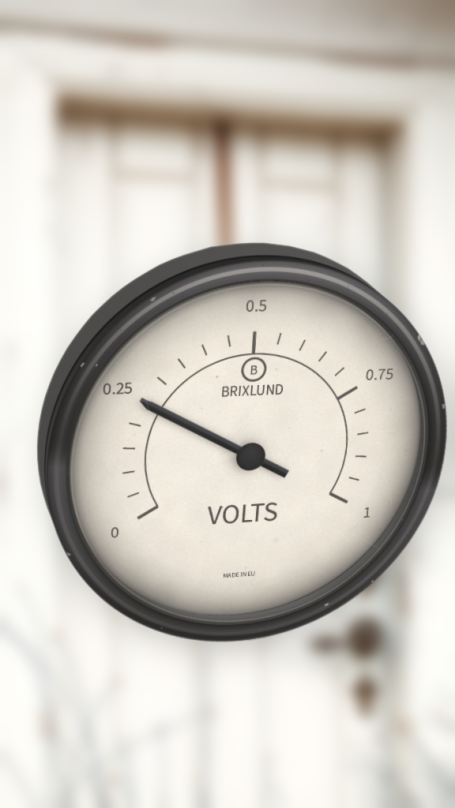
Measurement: 0.25V
